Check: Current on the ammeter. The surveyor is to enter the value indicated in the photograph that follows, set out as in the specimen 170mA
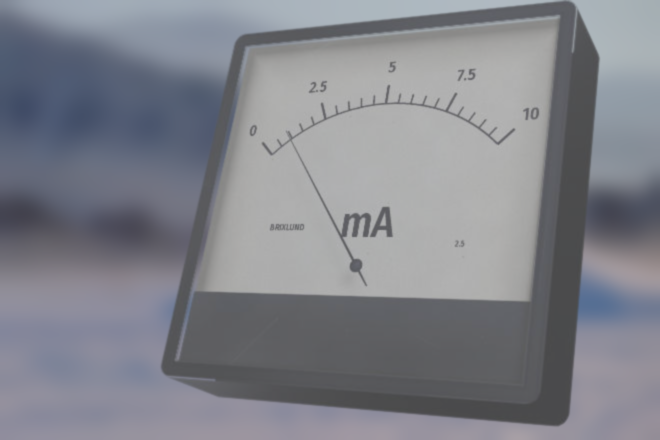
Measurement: 1mA
